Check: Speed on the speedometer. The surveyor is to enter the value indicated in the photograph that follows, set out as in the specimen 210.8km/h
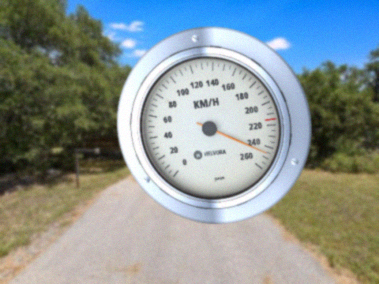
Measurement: 245km/h
